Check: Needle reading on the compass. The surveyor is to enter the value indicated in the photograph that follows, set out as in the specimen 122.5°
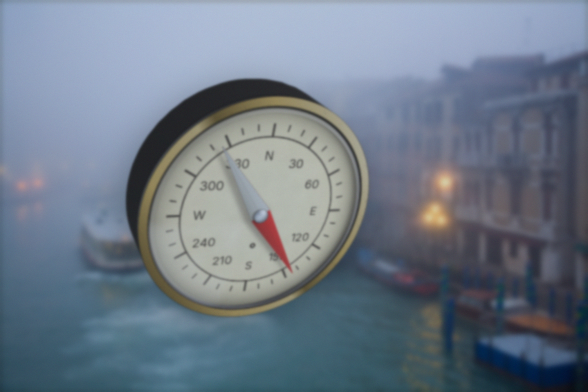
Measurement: 145°
